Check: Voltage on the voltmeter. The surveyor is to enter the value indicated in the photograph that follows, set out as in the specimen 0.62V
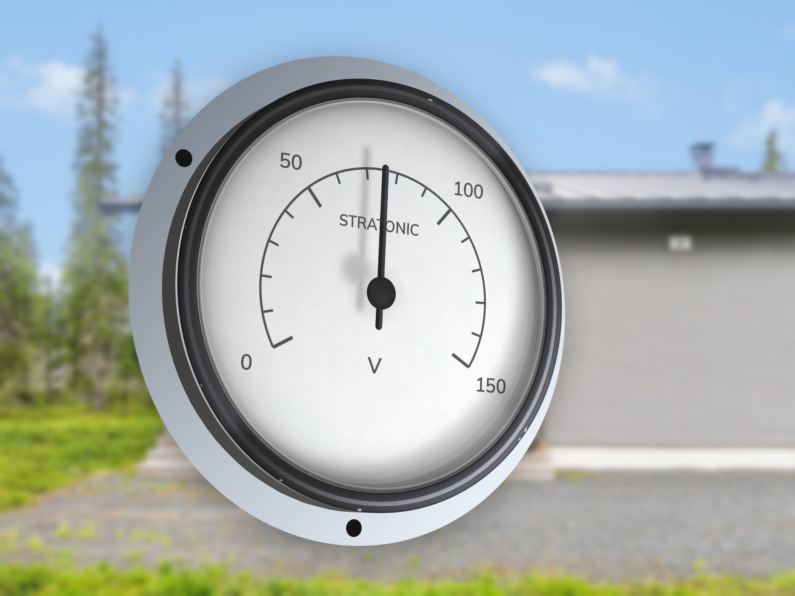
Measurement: 75V
